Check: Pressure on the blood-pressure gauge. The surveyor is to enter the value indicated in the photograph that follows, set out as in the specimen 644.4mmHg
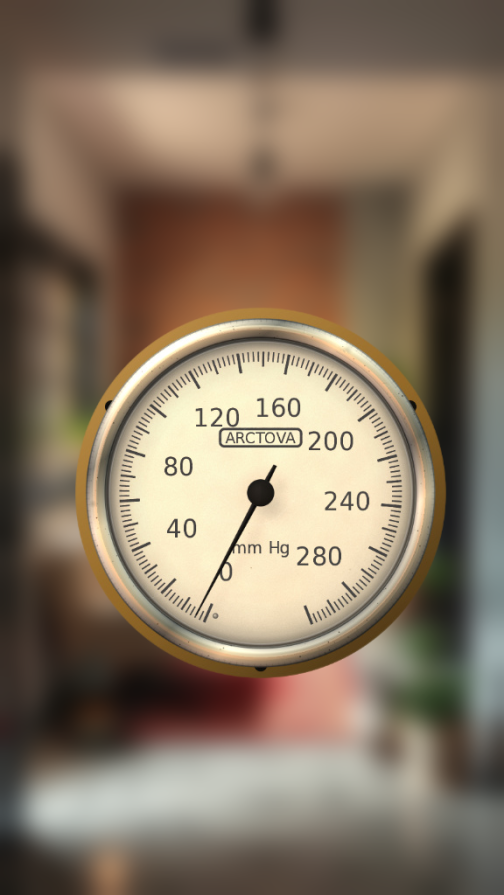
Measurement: 4mmHg
